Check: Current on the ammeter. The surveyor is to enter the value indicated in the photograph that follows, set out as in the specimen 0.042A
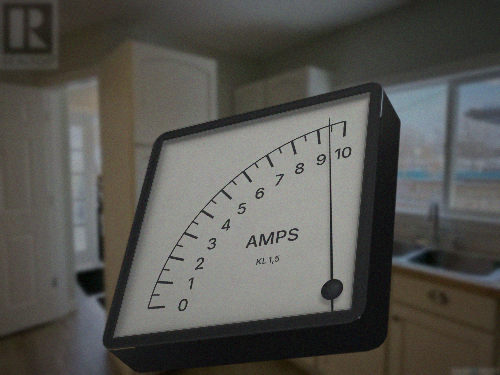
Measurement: 9.5A
